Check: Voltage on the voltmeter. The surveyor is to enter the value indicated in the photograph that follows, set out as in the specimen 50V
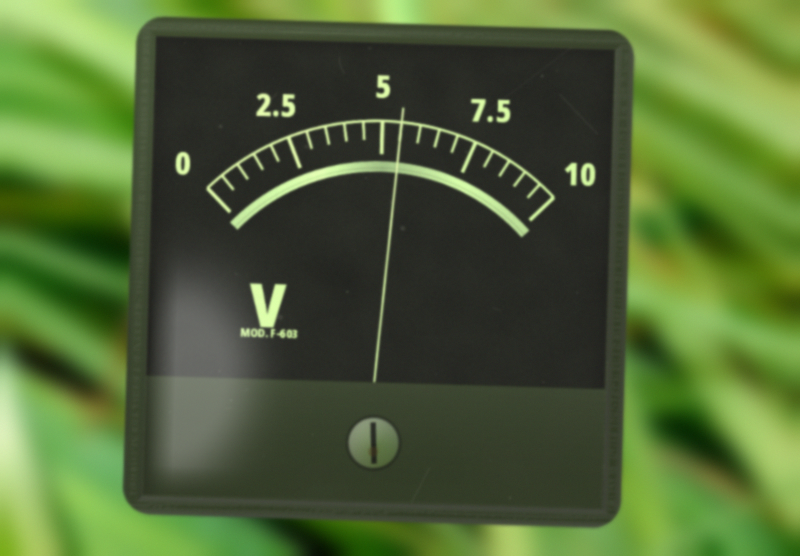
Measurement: 5.5V
